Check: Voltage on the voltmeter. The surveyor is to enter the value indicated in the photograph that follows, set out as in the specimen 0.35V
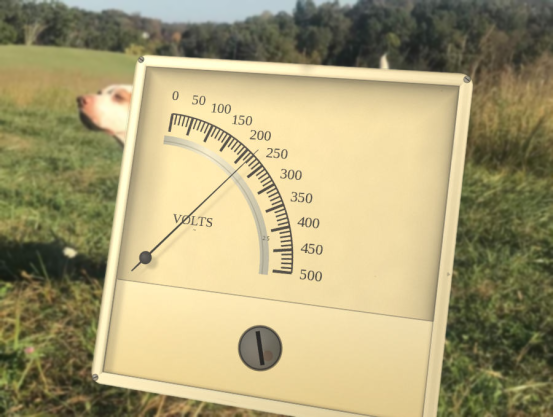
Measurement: 220V
